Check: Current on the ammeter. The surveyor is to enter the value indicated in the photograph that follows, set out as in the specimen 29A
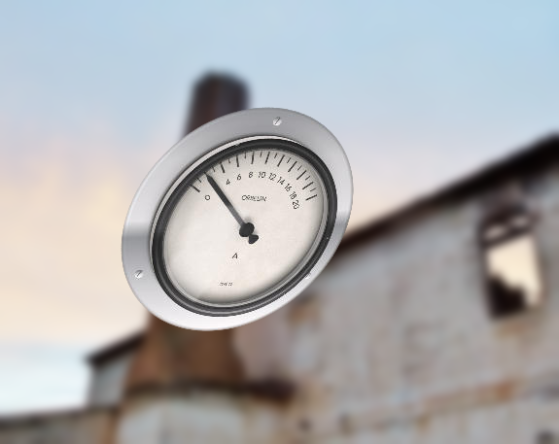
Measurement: 2A
